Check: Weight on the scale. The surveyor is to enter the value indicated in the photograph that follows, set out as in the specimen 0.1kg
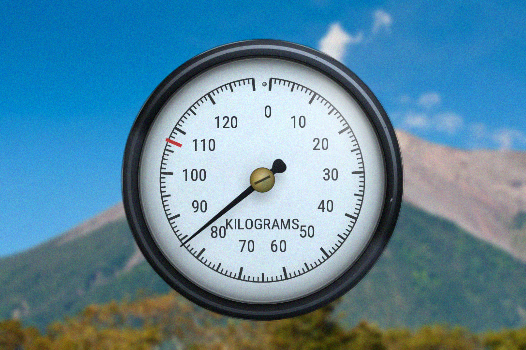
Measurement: 84kg
